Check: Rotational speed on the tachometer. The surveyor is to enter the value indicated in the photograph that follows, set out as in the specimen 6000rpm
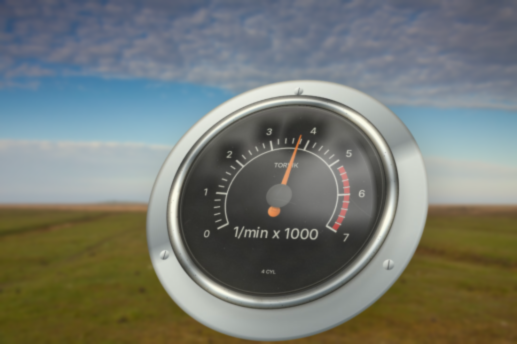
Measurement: 3800rpm
